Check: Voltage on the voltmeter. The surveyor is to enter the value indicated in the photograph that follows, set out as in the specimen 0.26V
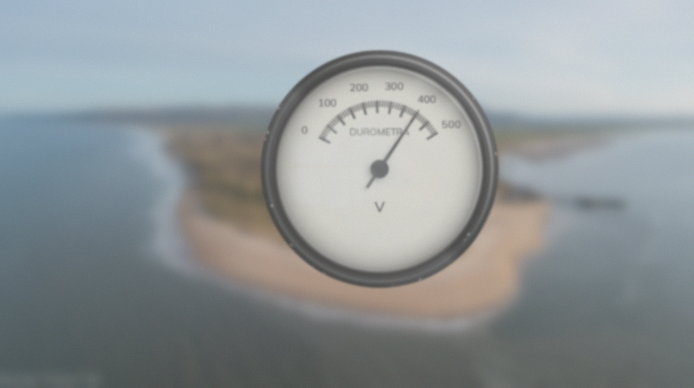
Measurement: 400V
